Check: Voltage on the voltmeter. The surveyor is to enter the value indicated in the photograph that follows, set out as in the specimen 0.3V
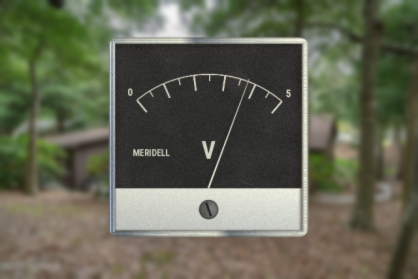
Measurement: 3.75V
